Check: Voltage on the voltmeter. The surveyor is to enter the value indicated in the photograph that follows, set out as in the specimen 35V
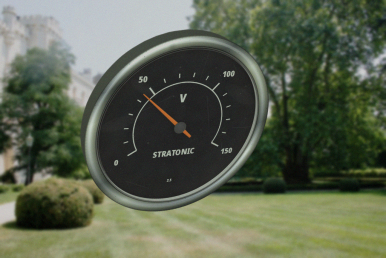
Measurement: 45V
